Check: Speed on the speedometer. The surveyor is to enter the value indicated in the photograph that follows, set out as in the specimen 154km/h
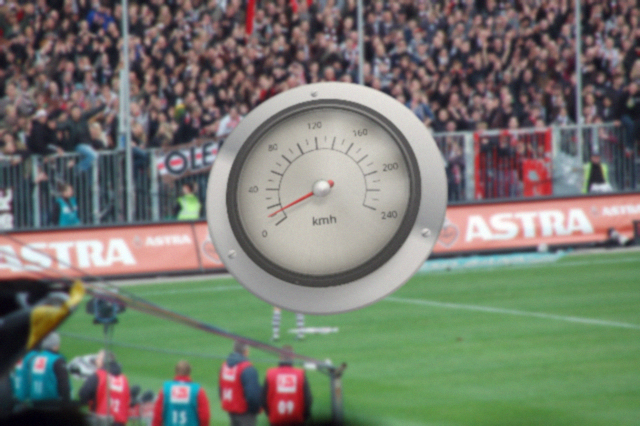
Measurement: 10km/h
